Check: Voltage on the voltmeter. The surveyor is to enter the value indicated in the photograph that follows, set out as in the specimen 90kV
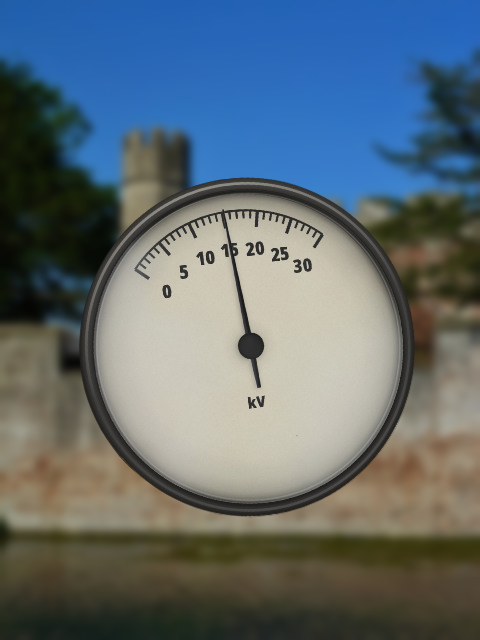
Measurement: 15kV
